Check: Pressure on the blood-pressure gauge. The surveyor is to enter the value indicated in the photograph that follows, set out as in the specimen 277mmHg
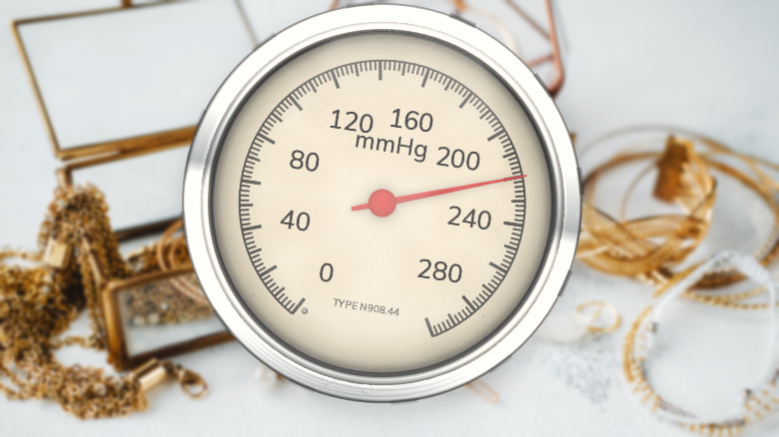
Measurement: 220mmHg
